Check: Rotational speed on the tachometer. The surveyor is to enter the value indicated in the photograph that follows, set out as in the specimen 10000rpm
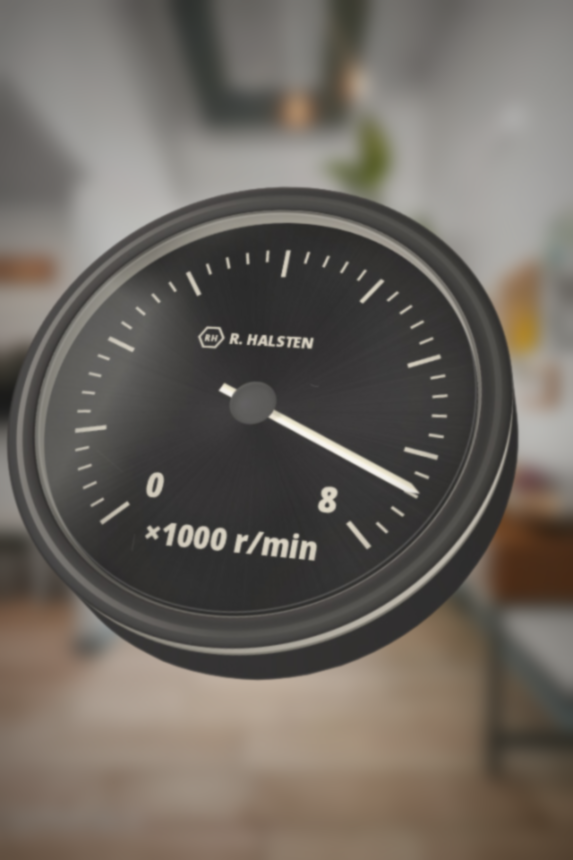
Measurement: 7400rpm
